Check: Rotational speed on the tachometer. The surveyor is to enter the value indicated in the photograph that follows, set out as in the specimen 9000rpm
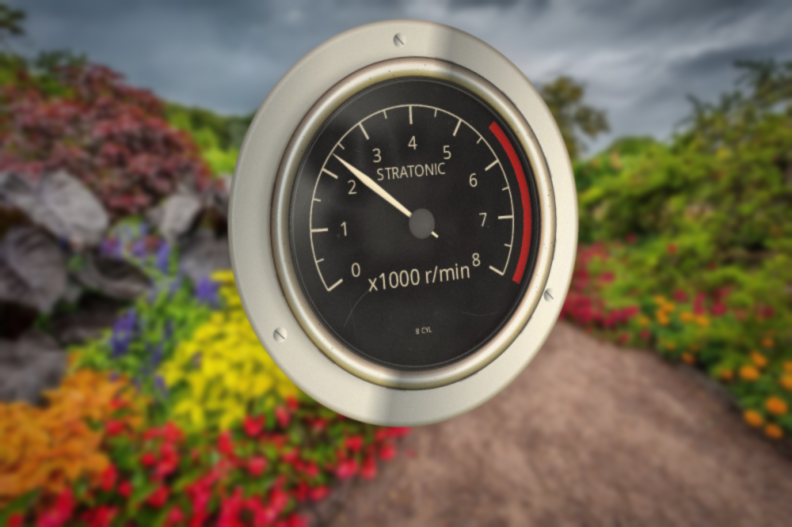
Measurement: 2250rpm
